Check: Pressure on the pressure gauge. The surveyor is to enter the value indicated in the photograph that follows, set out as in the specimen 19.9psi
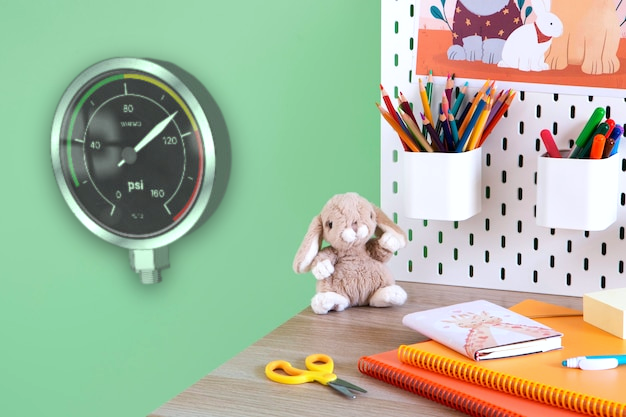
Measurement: 110psi
